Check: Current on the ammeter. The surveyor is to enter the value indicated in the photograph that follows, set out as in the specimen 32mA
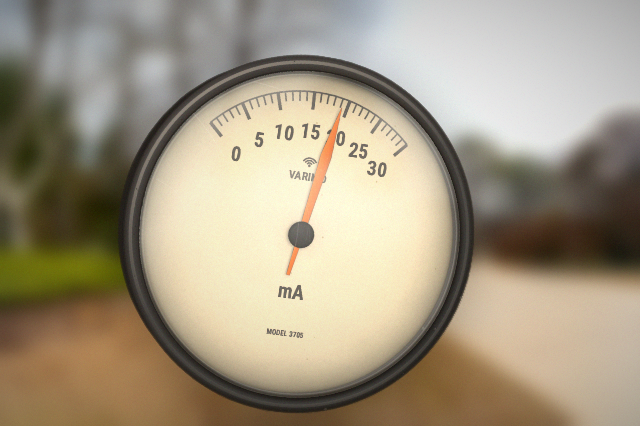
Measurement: 19mA
